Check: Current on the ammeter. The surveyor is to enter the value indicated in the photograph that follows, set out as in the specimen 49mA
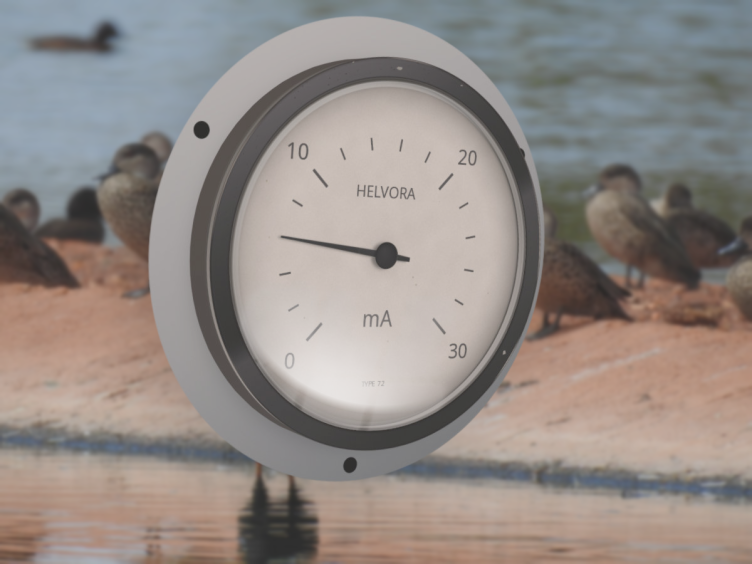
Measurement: 6mA
